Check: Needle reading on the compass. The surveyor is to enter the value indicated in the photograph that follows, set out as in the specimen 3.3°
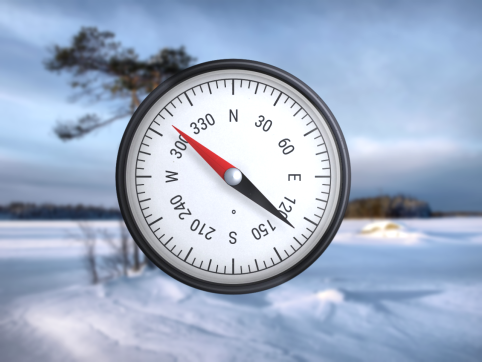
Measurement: 310°
